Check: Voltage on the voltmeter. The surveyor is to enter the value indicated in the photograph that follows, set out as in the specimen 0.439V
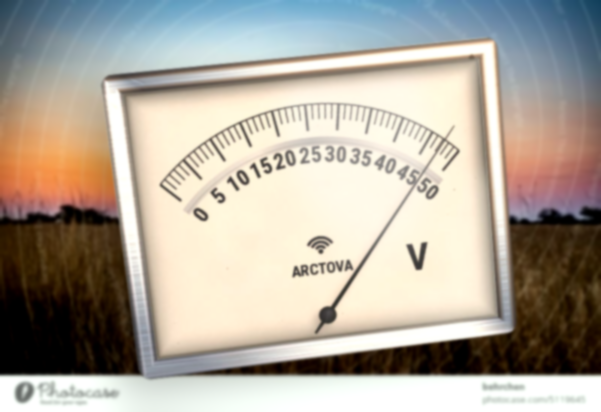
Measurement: 47V
